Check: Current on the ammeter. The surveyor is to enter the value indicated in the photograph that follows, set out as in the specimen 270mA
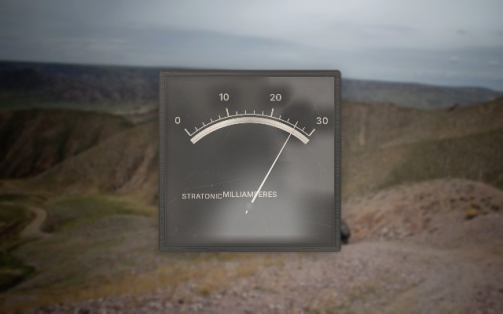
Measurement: 26mA
